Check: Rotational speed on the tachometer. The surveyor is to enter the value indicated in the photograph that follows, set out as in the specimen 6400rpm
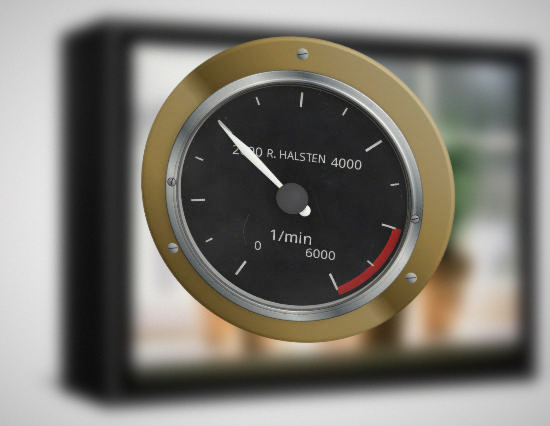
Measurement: 2000rpm
